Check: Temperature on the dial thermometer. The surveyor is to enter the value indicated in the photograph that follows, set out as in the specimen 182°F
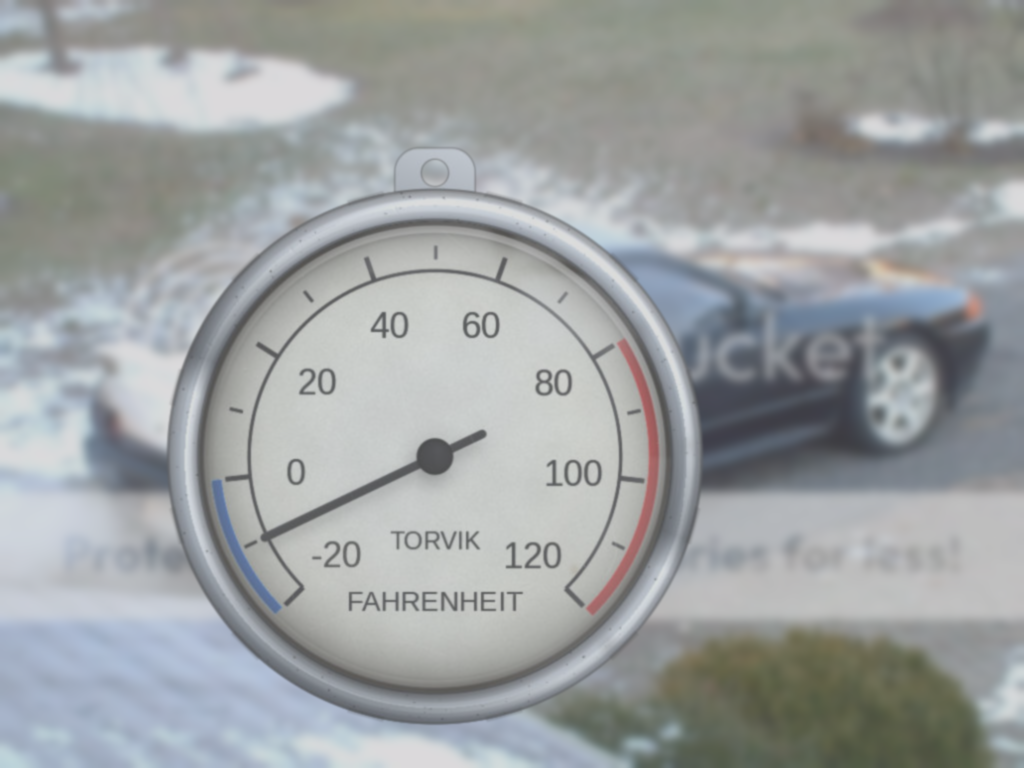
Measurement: -10°F
